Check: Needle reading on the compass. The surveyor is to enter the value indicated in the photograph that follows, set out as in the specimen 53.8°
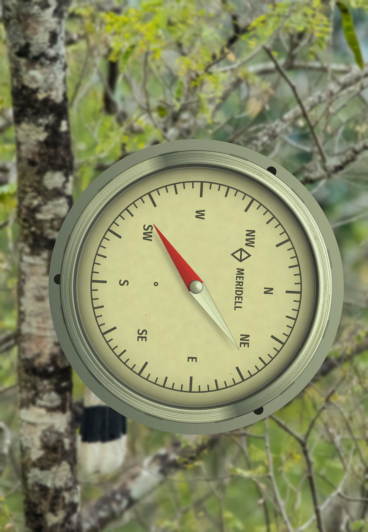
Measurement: 232.5°
